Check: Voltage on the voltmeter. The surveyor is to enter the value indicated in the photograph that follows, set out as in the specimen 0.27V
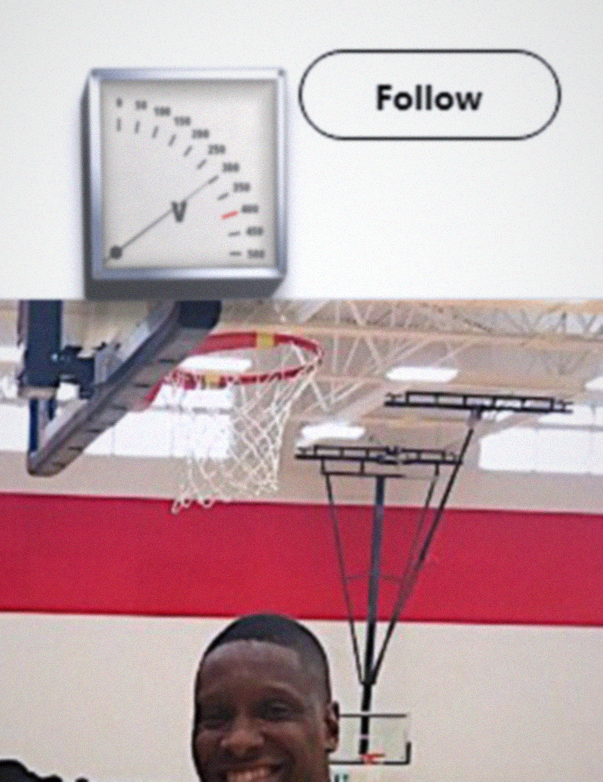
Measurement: 300V
